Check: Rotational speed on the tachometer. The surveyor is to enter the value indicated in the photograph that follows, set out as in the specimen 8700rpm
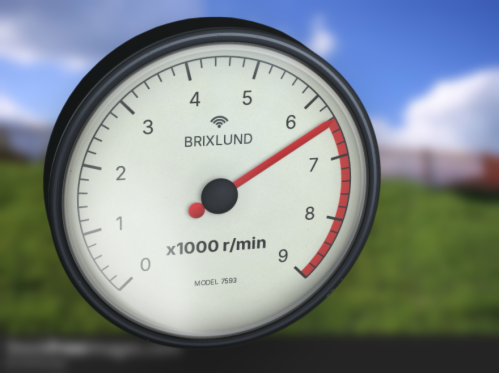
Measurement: 6400rpm
